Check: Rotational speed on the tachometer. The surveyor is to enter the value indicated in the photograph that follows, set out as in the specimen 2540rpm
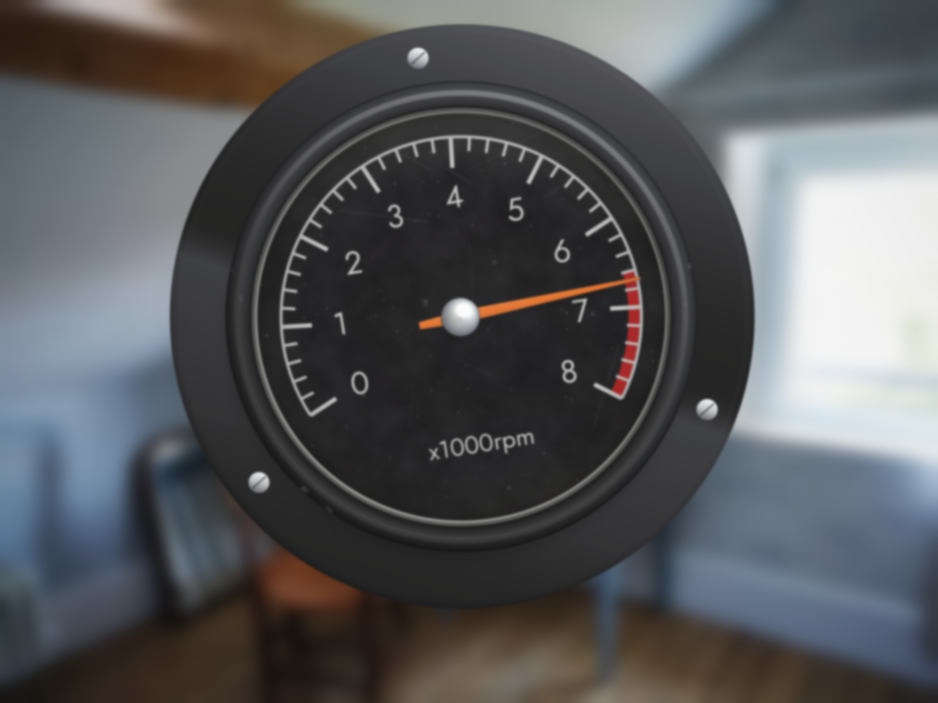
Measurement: 6700rpm
